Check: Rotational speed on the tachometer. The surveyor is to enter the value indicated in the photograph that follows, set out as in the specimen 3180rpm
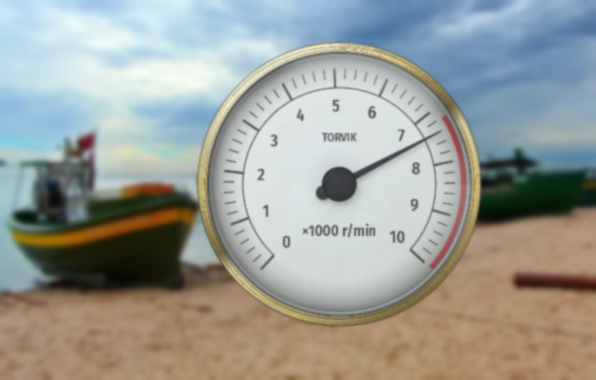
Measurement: 7400rpm
